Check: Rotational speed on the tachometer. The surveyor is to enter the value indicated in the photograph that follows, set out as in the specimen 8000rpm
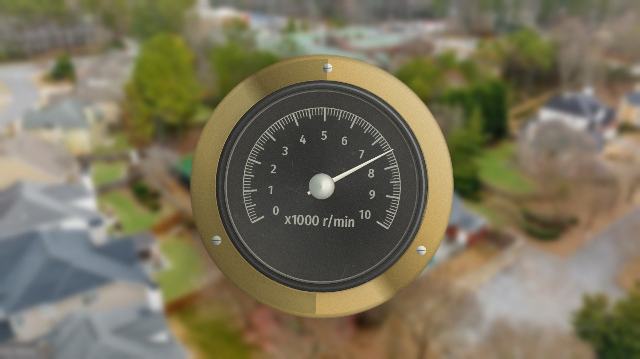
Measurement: 7500rpm
